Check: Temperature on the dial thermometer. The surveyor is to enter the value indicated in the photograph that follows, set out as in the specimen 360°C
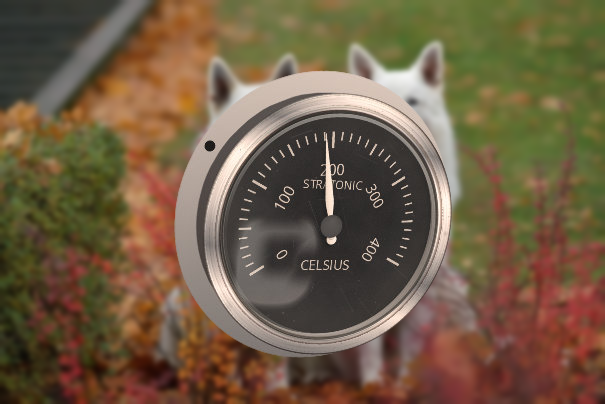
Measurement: 190°C
